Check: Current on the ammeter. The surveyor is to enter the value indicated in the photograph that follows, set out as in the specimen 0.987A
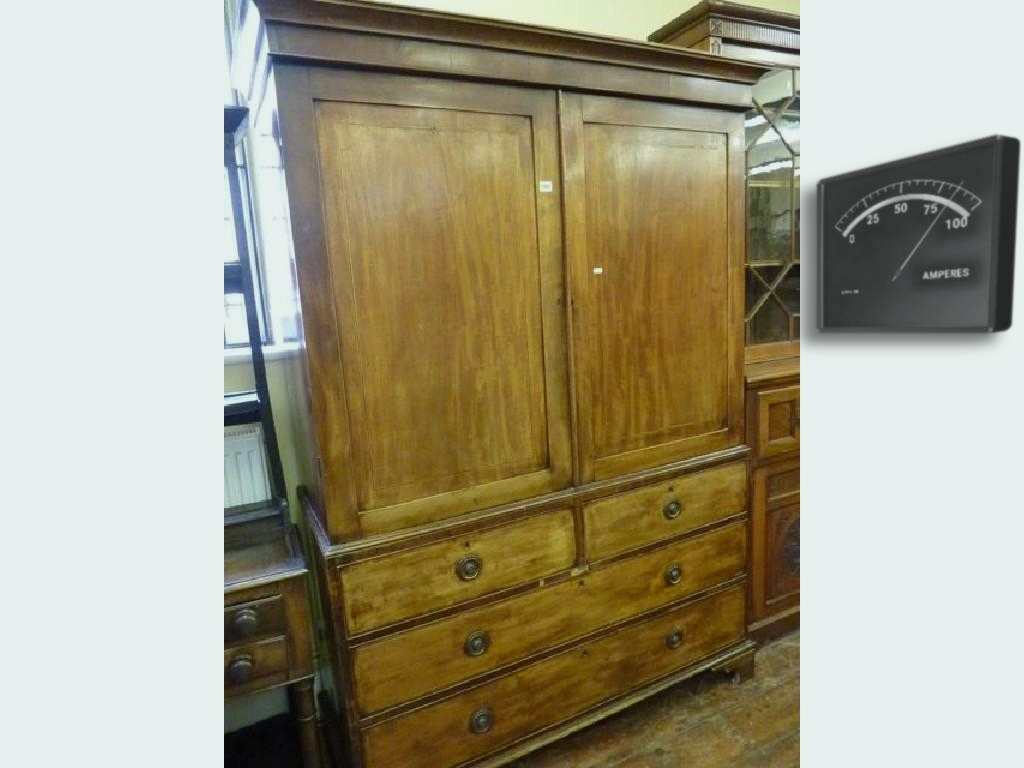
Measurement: 85A
